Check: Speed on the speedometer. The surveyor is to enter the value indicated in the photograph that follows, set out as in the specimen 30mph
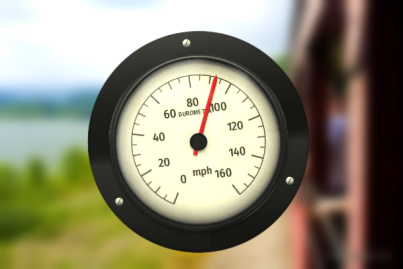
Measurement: 92.5mph
